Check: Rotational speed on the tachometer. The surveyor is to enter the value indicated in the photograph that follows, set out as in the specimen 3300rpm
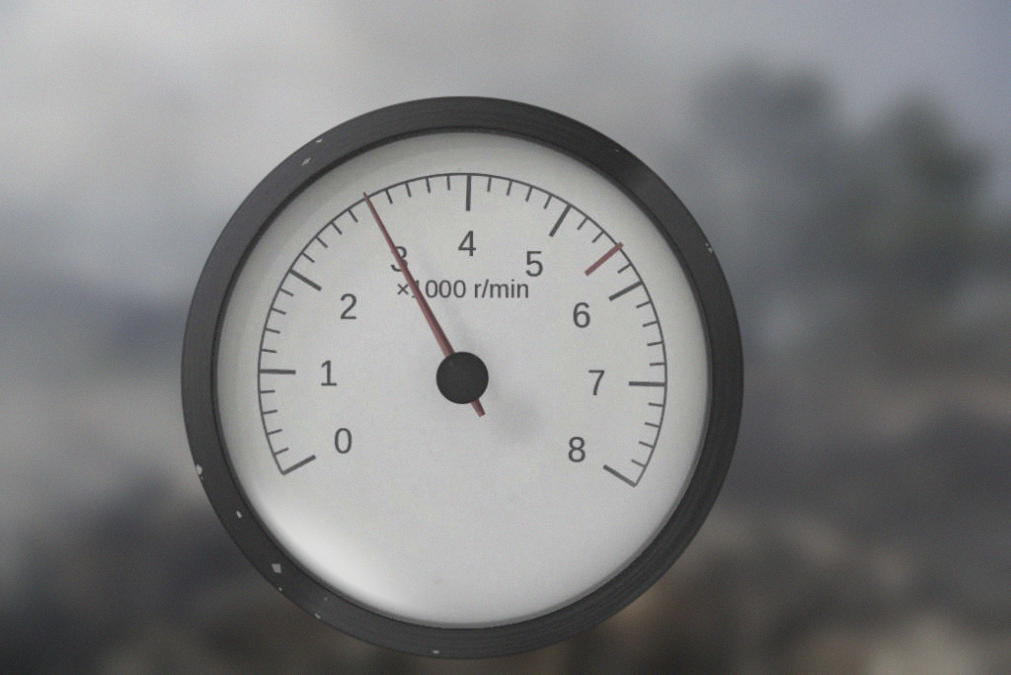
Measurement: 3000rpm
